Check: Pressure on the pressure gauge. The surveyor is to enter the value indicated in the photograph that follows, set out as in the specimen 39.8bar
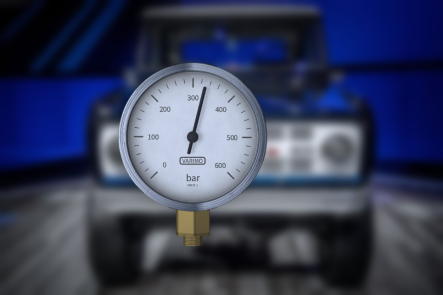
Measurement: 330bar
